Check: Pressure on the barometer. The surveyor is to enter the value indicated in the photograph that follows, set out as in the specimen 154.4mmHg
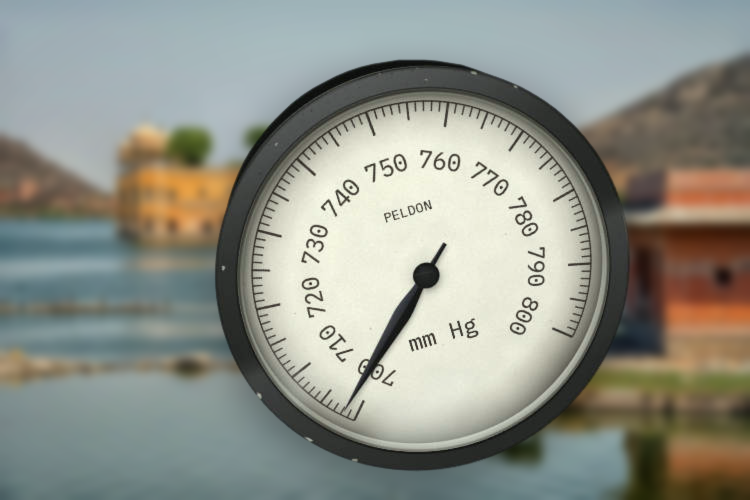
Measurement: 702mmHg
